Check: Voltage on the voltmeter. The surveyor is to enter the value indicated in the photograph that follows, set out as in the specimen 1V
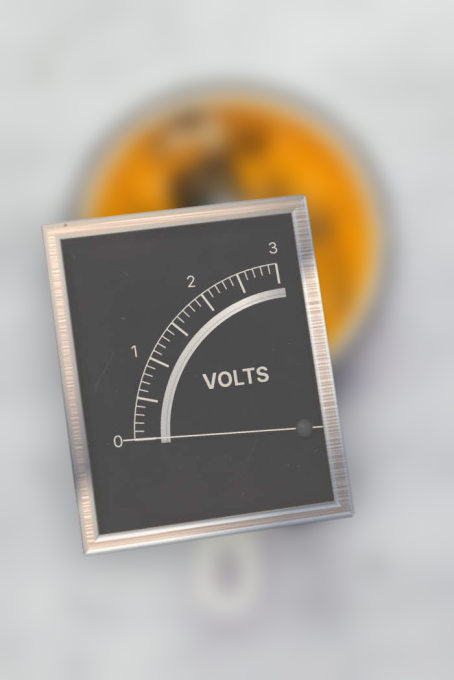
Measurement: 0V
